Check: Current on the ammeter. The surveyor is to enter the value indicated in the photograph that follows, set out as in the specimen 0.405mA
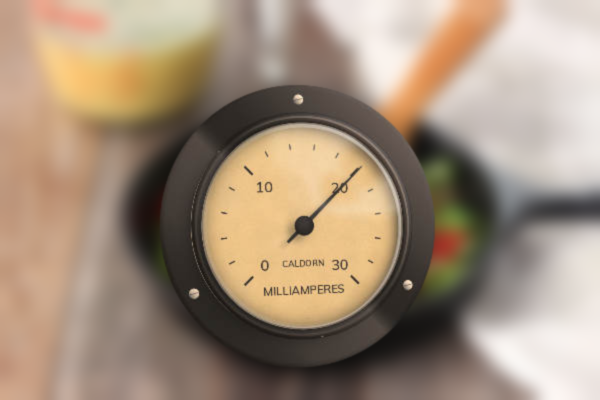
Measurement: 20mA
